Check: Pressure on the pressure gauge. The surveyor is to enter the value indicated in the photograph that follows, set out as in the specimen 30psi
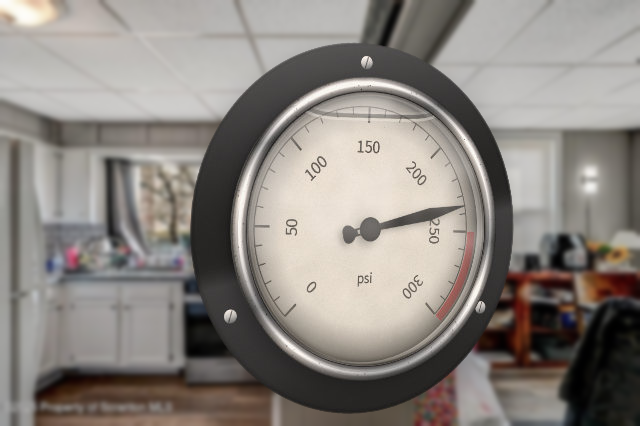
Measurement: 235psi
